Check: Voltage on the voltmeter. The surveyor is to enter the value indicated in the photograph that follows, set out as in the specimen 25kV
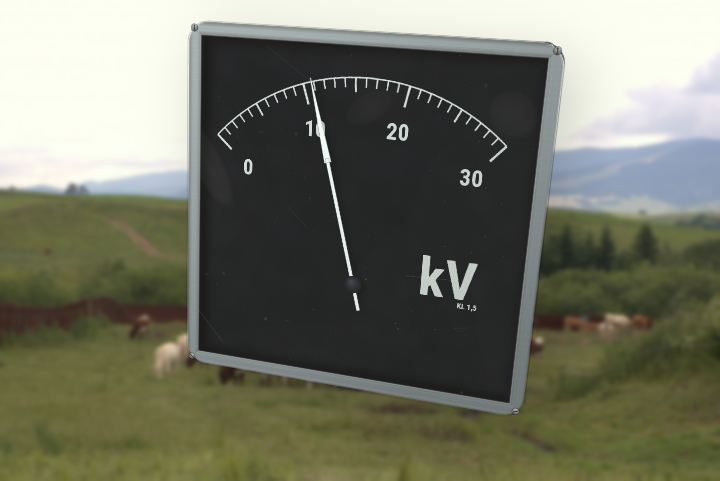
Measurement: 11kV
